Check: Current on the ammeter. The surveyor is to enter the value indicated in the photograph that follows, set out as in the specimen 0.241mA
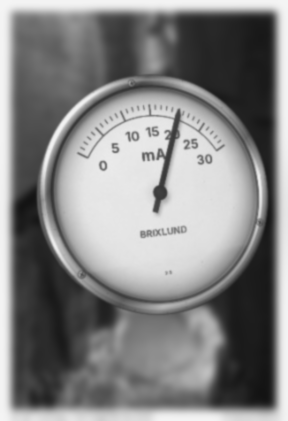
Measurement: 20mA
